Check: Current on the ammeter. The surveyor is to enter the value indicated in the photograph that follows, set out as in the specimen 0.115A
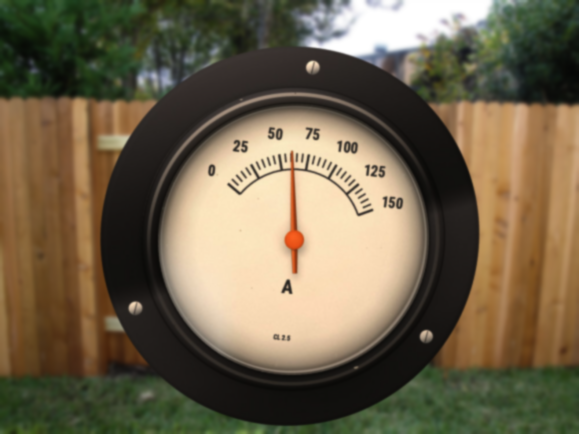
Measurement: 60A
